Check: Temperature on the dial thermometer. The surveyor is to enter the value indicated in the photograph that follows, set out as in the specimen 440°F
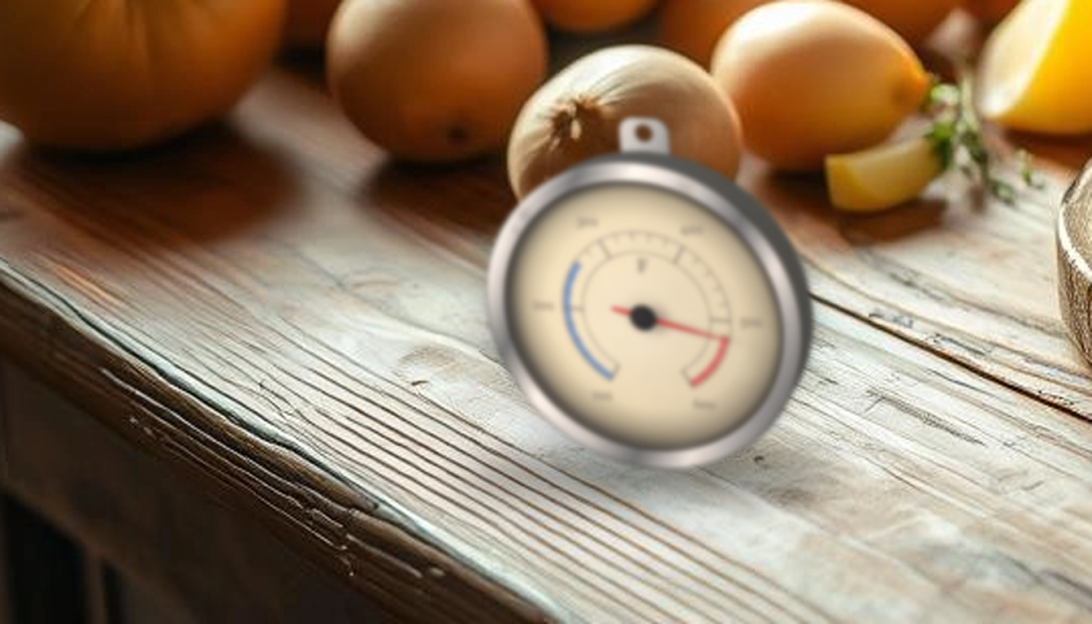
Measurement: 520°F
